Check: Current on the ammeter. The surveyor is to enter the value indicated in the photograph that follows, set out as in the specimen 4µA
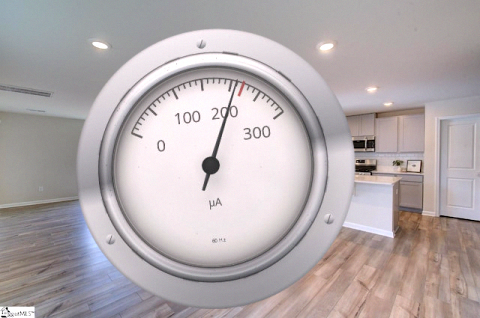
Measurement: 210µA
